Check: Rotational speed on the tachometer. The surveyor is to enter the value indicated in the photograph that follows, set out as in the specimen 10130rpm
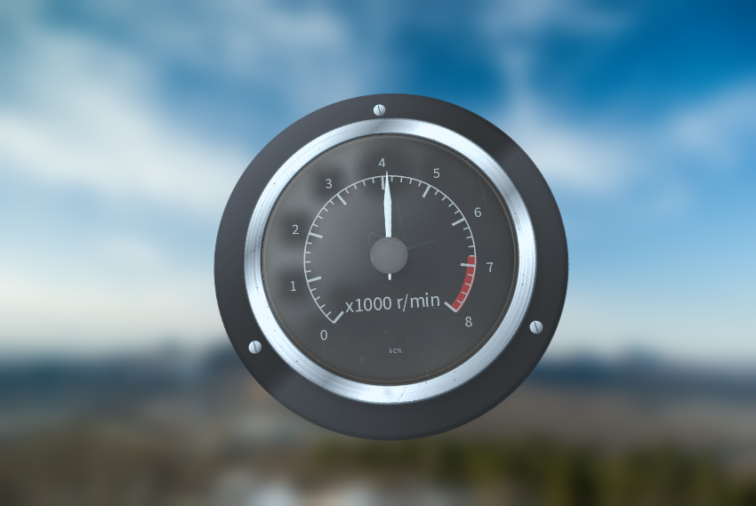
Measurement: 4100rpm
